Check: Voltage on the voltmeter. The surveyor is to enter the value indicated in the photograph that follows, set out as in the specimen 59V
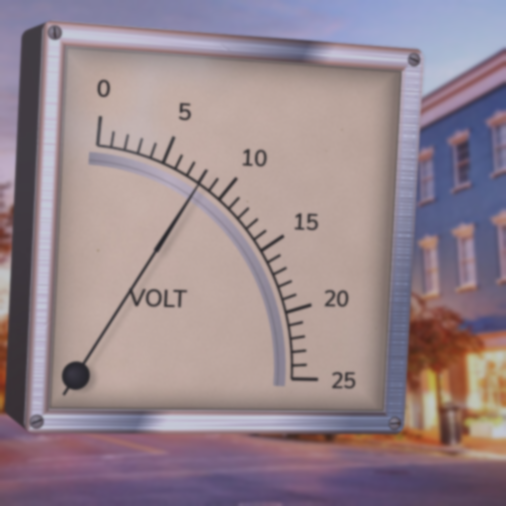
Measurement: 8V
